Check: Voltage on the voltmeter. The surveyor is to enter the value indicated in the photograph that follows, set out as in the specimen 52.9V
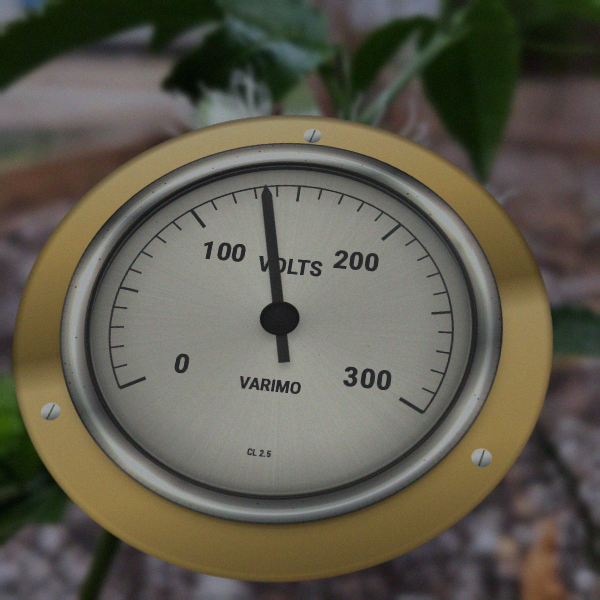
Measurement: 135V
